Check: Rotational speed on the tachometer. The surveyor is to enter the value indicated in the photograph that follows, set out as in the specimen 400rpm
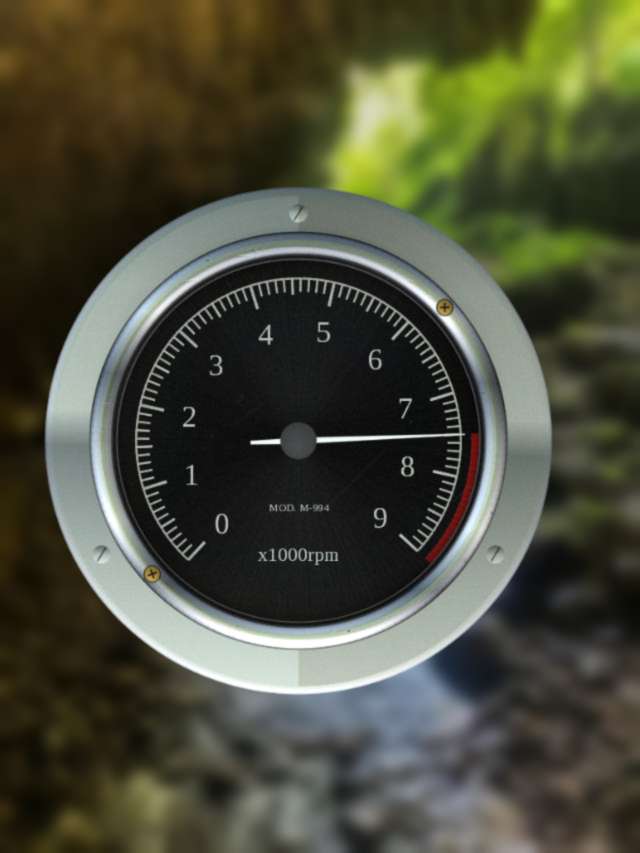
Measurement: 7500rpm
